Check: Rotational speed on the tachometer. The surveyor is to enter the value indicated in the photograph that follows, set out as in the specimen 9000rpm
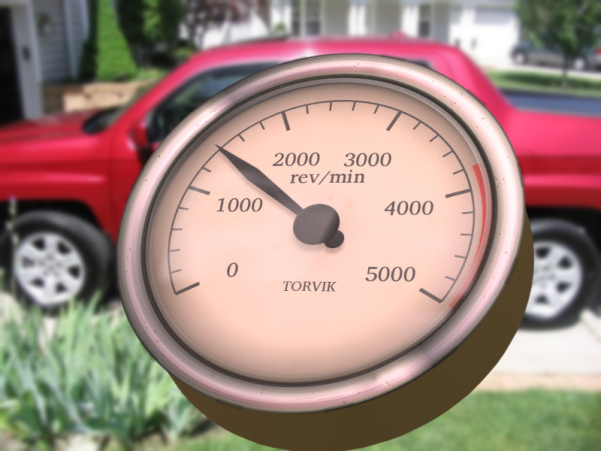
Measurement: 1400rpm
